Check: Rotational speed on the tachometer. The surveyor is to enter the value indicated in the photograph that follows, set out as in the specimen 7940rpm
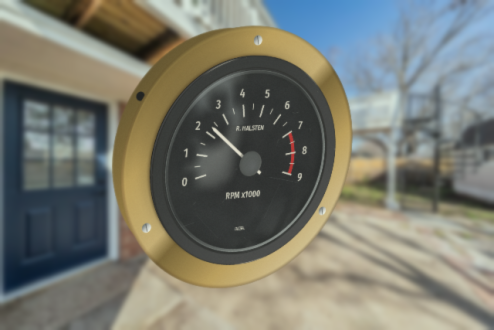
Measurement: 2250rpm
